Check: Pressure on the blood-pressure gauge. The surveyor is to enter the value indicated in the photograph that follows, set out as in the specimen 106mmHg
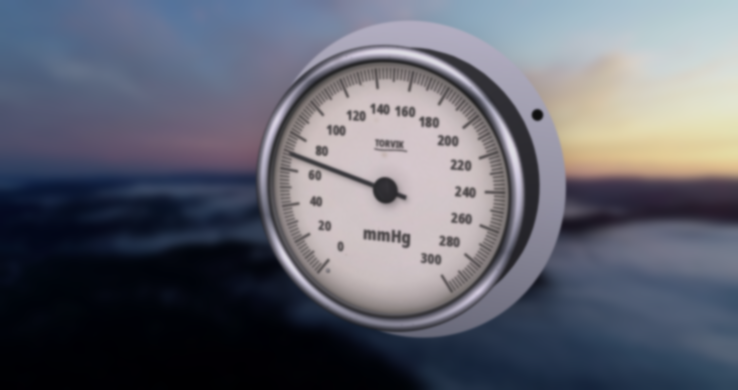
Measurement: 70mmHg
